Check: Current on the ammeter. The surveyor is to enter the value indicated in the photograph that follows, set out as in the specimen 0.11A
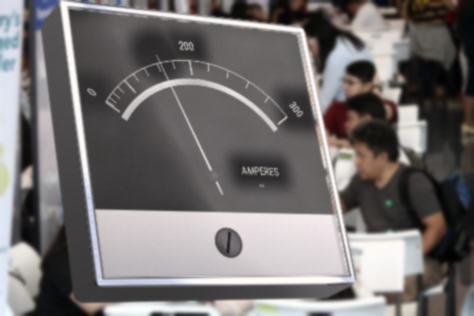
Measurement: 160A
